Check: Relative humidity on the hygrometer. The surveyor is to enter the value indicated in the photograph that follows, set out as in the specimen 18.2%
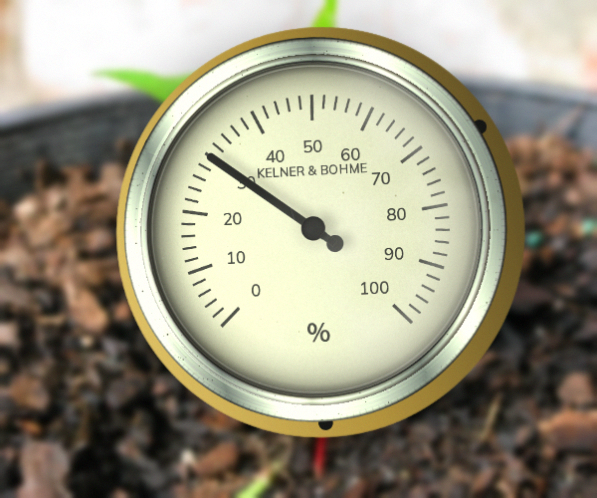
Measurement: 30%
